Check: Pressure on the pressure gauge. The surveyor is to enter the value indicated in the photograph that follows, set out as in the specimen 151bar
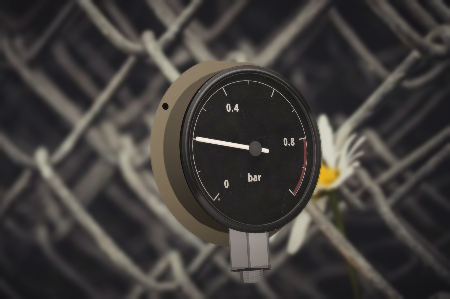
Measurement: 0.2bar
